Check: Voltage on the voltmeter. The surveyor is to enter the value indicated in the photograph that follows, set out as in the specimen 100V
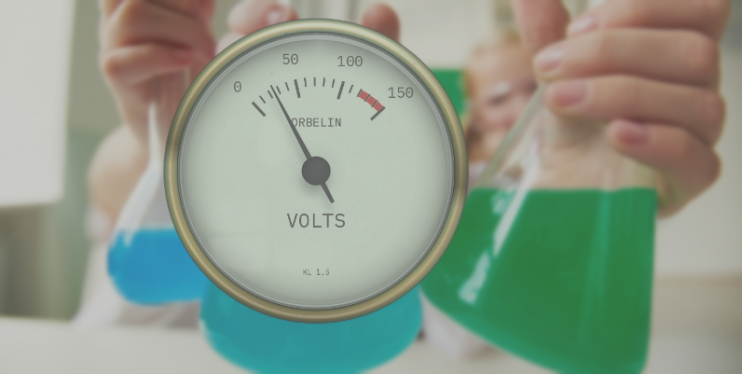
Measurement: 25V
